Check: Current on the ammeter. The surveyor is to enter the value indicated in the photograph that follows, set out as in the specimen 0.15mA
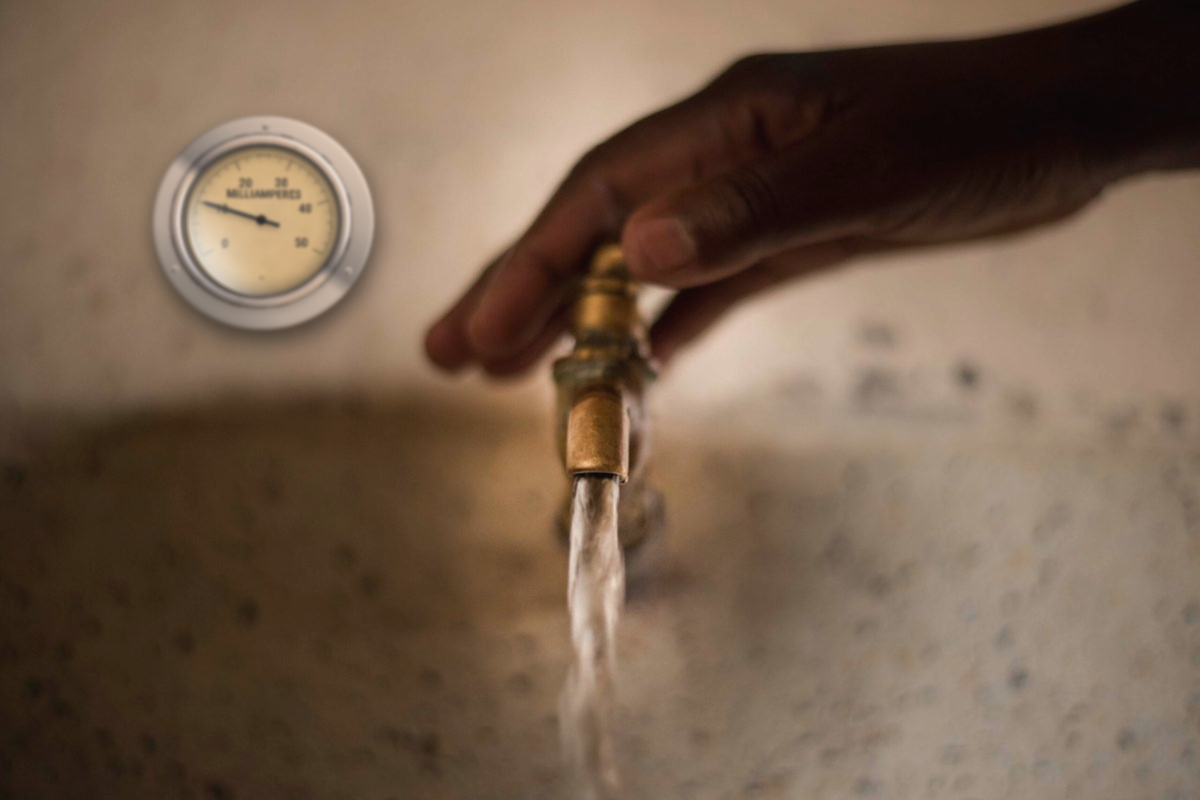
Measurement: 10mA
